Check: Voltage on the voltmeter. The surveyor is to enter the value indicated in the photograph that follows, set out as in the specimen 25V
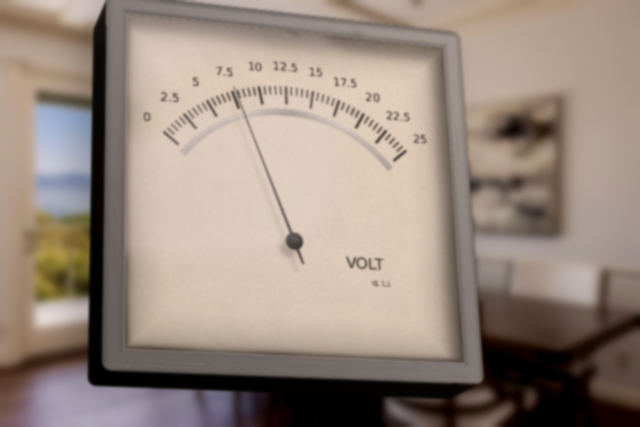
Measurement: 7.5V
